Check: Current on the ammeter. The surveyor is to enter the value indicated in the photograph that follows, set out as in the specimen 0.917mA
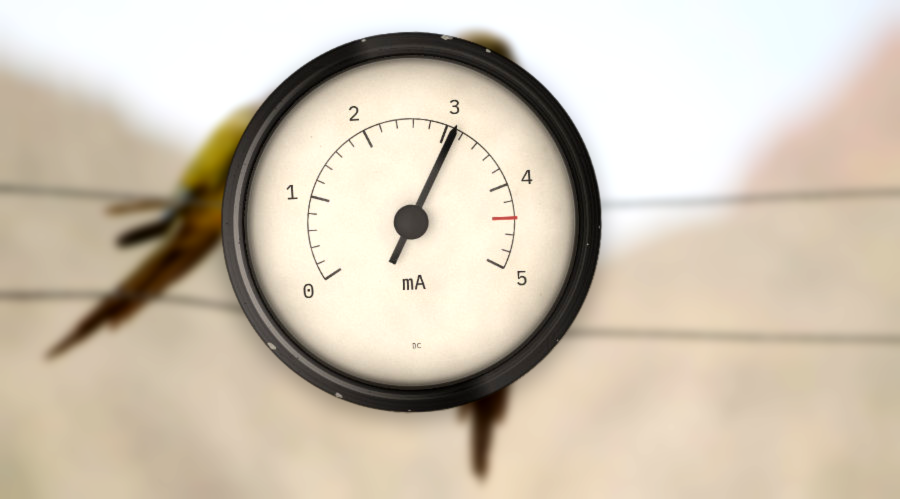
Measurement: 3.1mA
